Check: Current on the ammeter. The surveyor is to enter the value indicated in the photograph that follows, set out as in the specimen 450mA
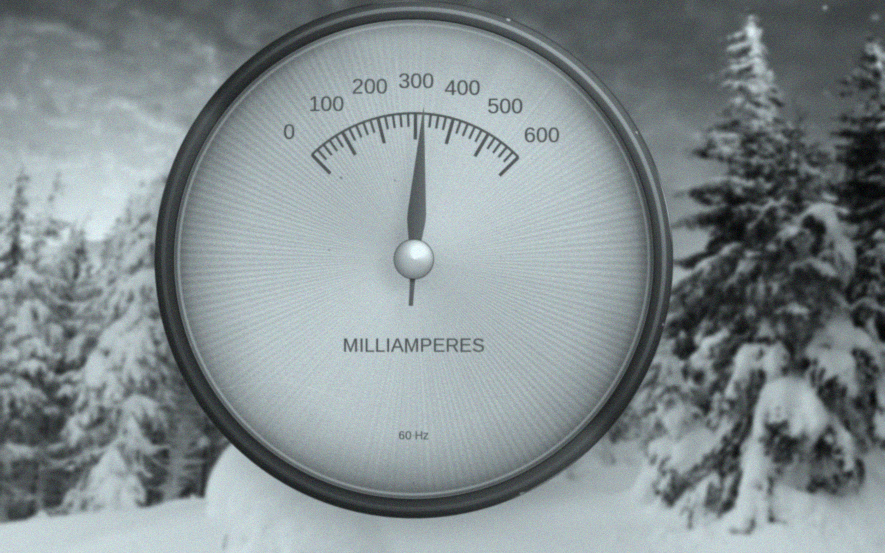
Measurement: 320mA
